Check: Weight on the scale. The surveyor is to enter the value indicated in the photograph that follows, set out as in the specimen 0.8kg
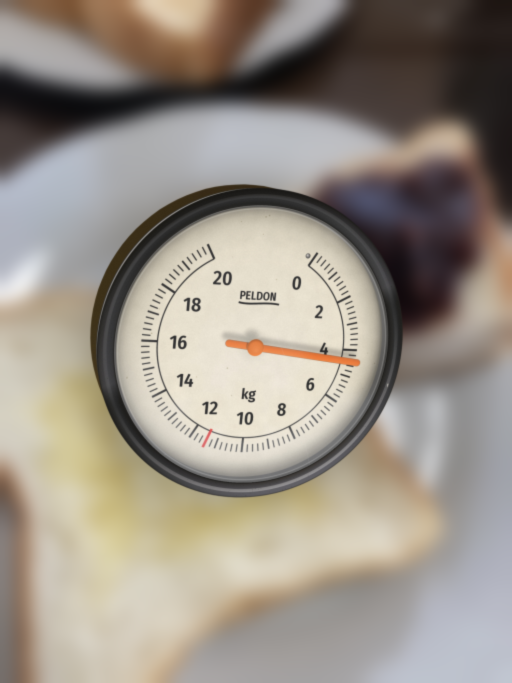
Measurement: 4.4kg
